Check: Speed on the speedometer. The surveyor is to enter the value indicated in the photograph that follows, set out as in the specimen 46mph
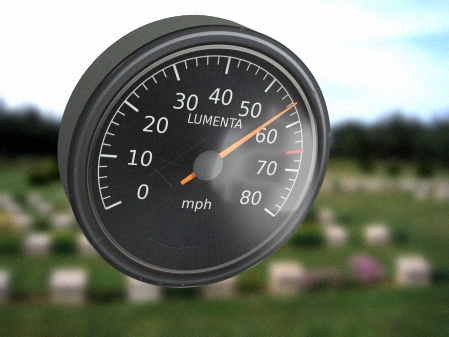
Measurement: 56mph
